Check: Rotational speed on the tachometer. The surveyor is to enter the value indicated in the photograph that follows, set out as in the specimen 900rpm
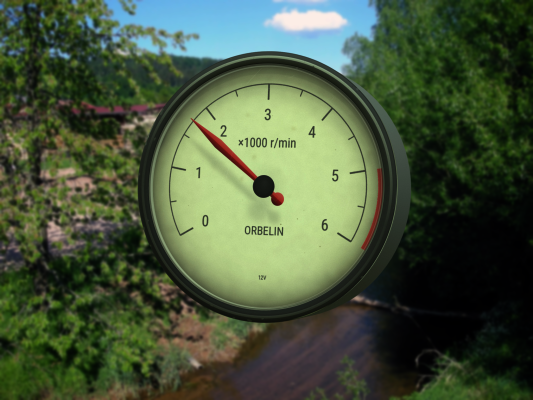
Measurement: 1750rpm
